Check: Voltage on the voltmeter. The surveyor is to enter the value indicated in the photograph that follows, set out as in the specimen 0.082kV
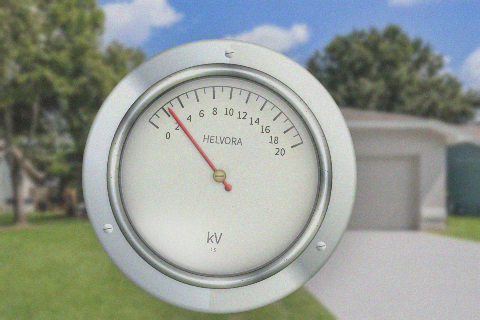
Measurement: 2.5kV
